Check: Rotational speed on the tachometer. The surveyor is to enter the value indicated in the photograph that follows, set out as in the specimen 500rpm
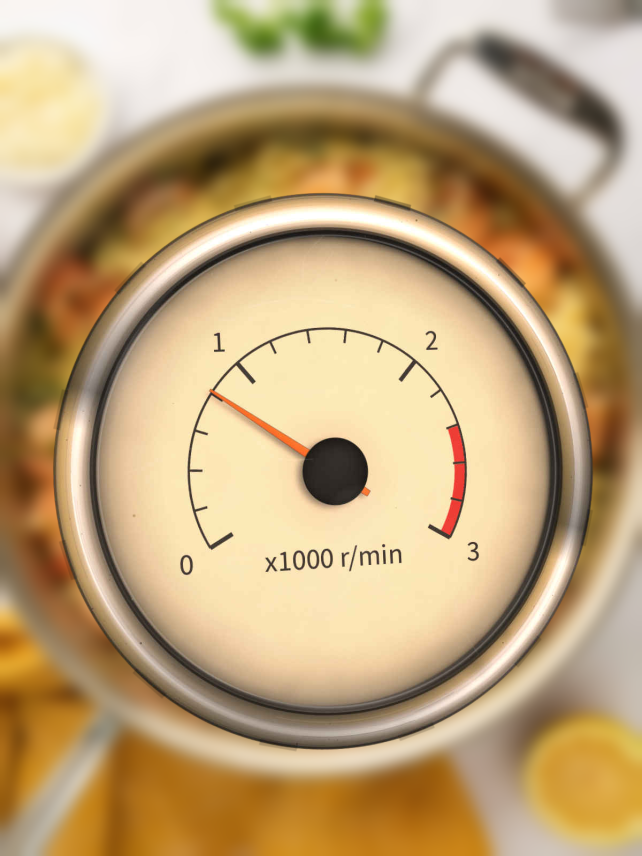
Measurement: 800rpm
